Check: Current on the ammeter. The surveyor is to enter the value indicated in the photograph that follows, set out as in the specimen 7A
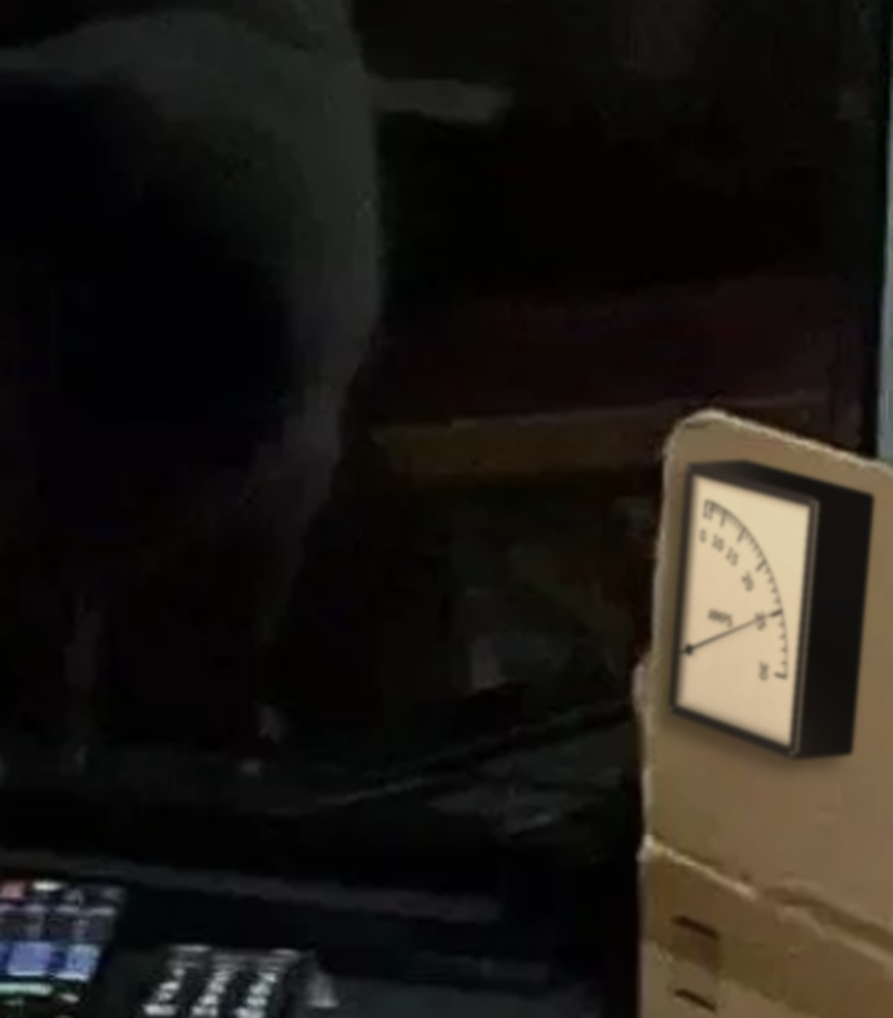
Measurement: 25A
